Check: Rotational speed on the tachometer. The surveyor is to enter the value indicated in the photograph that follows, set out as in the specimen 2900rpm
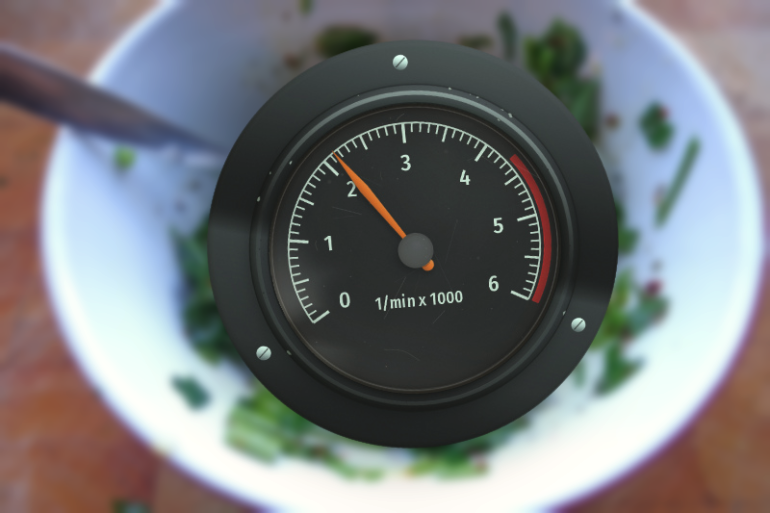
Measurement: 2150rpm
